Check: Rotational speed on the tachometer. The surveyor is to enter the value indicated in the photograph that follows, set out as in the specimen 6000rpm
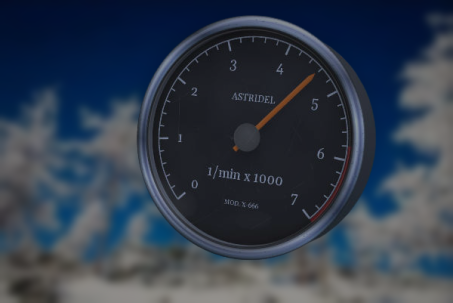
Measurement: 4600rpm
